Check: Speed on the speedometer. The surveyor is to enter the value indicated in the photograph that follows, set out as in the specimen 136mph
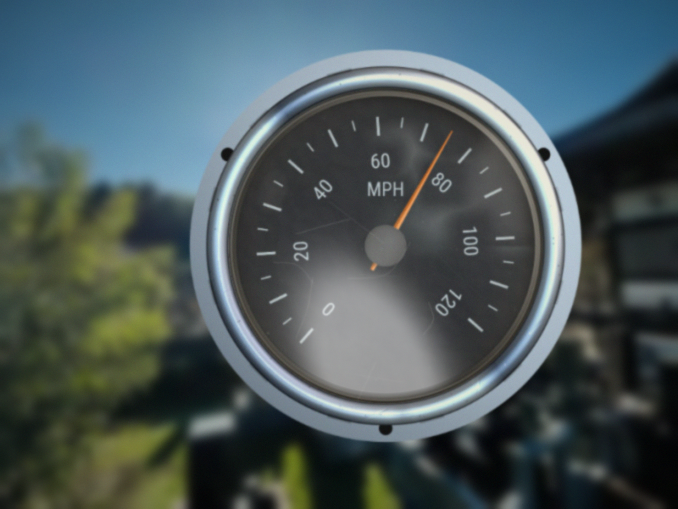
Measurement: 75mph
